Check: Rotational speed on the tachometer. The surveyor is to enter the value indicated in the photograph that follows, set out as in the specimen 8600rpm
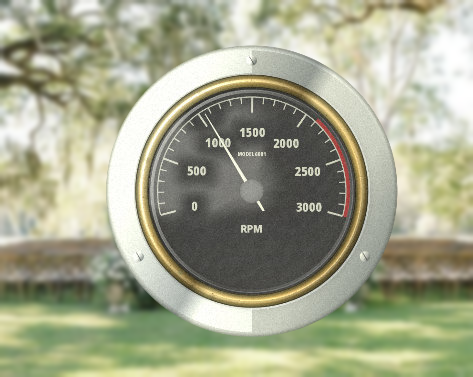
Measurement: 1050rpm
